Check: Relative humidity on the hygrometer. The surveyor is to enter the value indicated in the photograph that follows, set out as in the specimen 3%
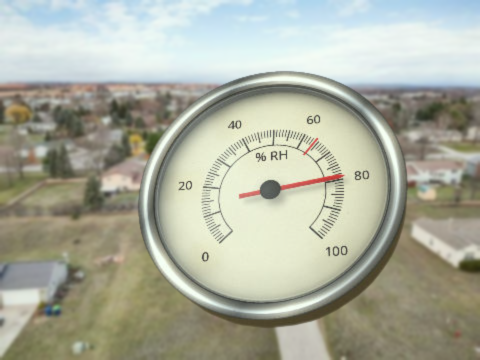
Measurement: 80%
